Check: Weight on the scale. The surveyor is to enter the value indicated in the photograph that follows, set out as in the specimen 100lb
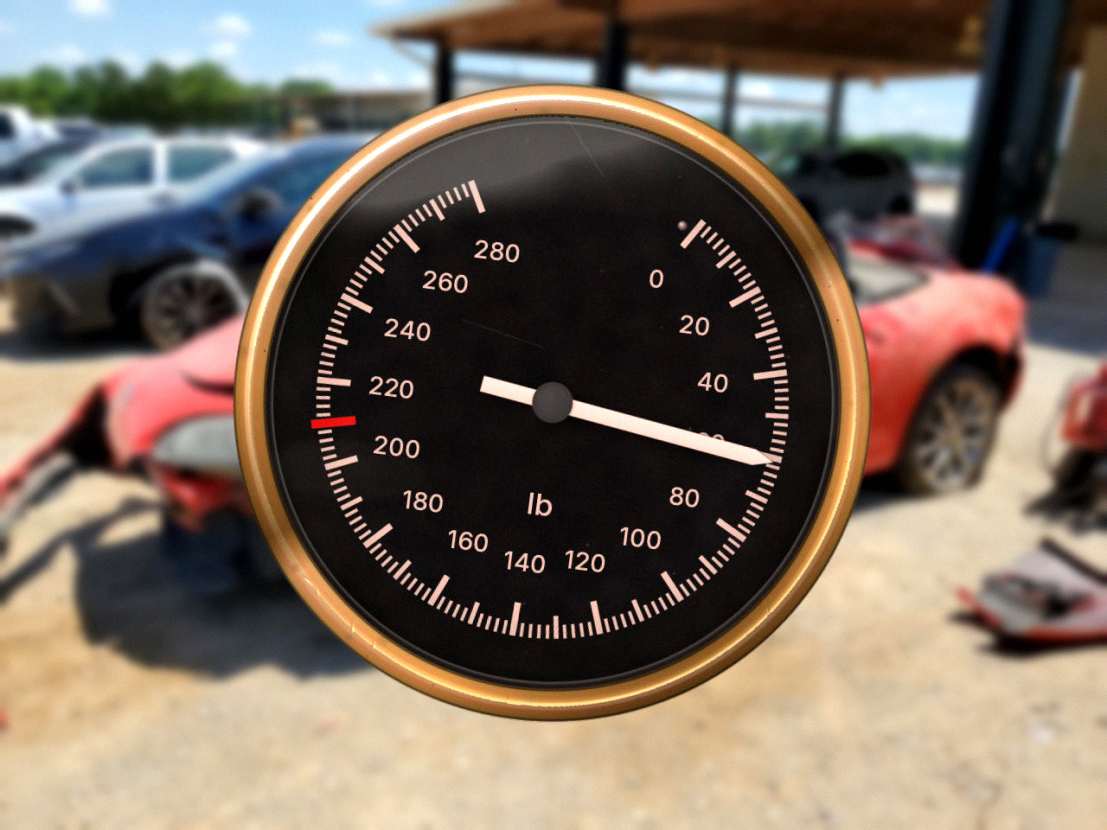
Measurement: 61lb
